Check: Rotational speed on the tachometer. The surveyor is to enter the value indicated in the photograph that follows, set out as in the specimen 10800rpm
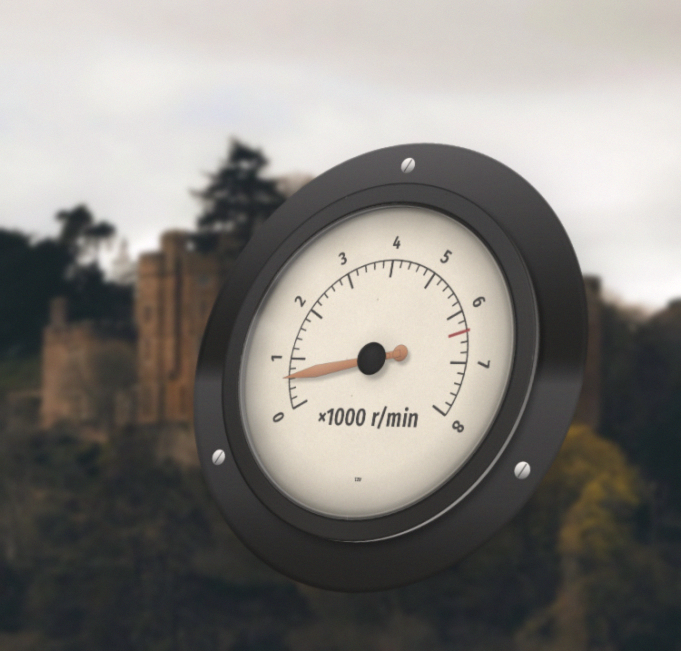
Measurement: 600rpm
